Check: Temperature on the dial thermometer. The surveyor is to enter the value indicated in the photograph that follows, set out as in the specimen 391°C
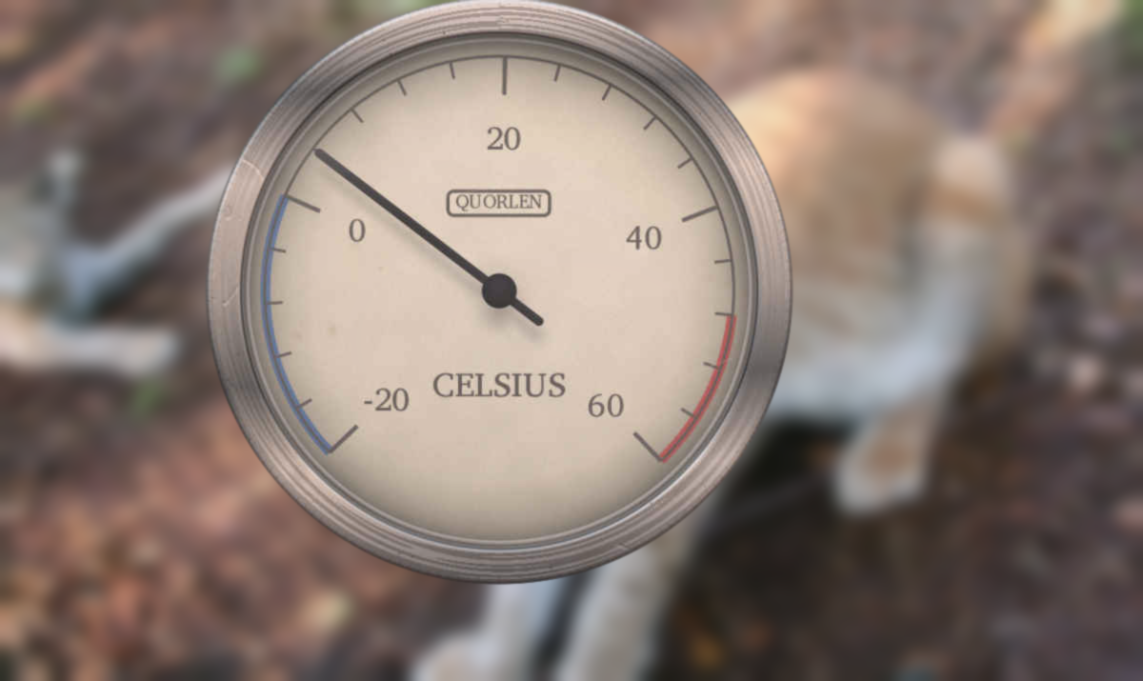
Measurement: 4°C
